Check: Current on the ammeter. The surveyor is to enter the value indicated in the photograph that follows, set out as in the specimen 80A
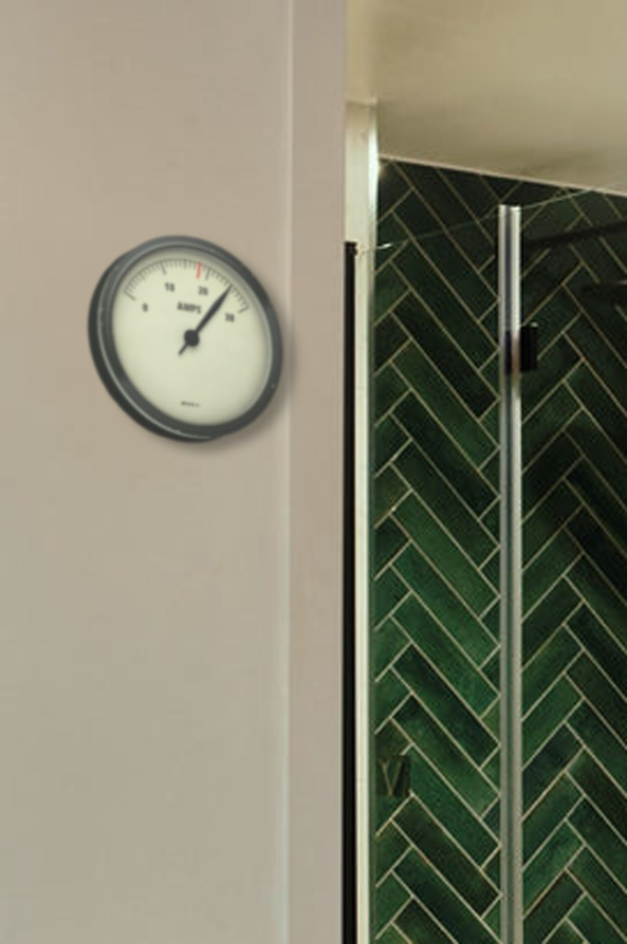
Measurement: 25A
